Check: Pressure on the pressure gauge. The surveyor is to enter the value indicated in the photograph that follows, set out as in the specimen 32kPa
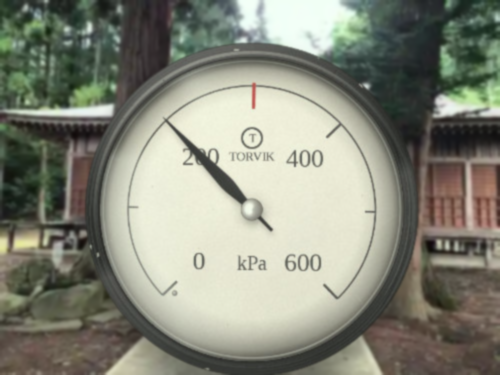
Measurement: 200kPa
